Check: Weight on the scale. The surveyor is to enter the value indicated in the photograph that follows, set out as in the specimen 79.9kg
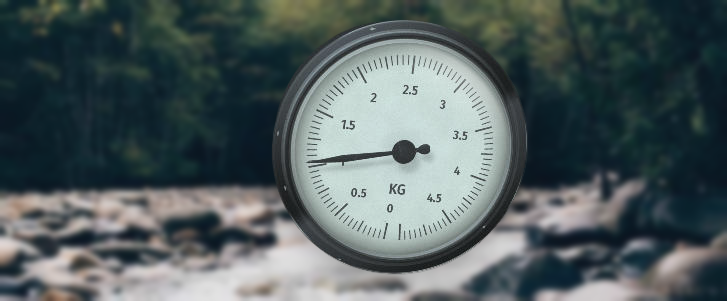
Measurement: 1.05kg
